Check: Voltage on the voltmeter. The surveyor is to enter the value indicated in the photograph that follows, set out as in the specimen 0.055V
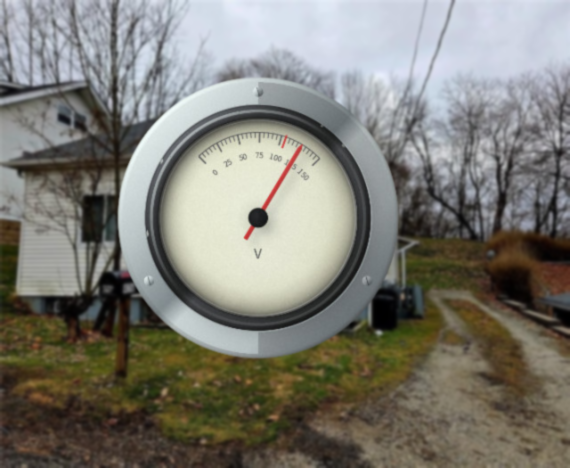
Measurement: 125V
